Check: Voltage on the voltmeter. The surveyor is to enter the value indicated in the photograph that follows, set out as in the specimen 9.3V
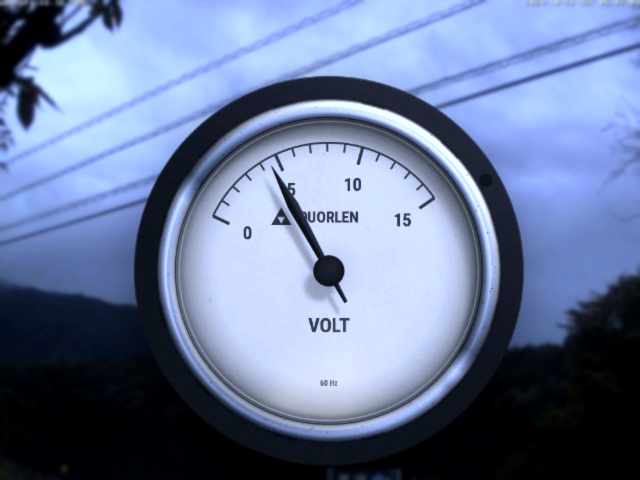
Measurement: 4.5V
